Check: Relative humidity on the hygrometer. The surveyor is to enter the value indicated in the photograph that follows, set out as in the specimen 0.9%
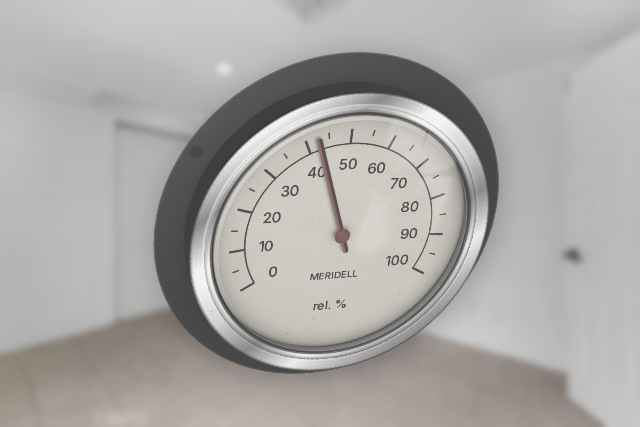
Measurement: 42.5%
